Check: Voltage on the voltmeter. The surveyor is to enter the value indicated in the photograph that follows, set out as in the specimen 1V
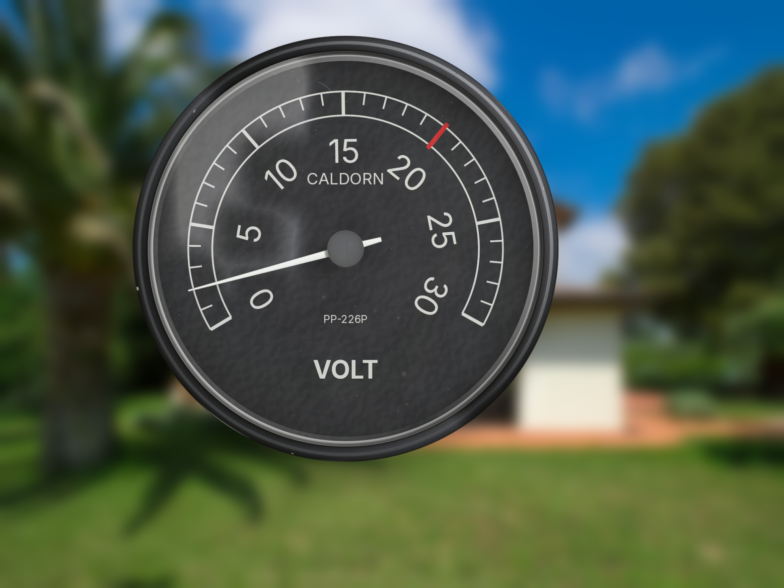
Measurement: 2V
